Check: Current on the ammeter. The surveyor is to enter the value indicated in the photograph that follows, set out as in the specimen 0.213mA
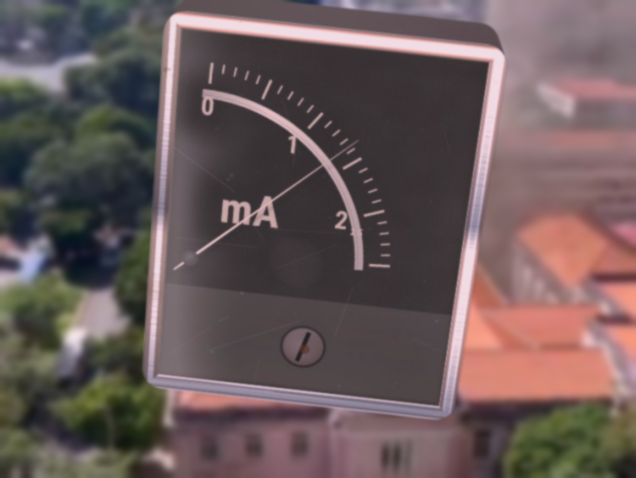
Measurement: 1.35mA
